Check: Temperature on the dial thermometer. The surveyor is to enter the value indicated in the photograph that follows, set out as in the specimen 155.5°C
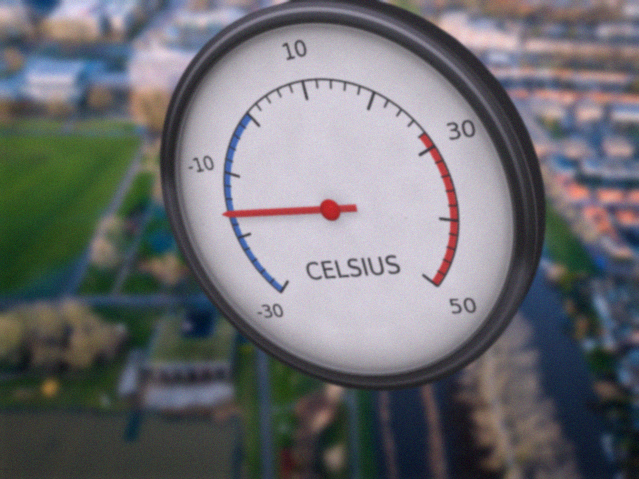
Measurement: -16°C
